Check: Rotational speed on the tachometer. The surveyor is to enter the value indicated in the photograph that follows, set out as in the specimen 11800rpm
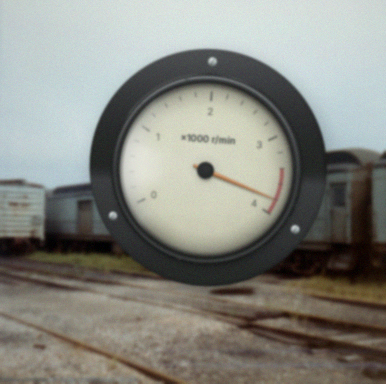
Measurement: 3800rpm
